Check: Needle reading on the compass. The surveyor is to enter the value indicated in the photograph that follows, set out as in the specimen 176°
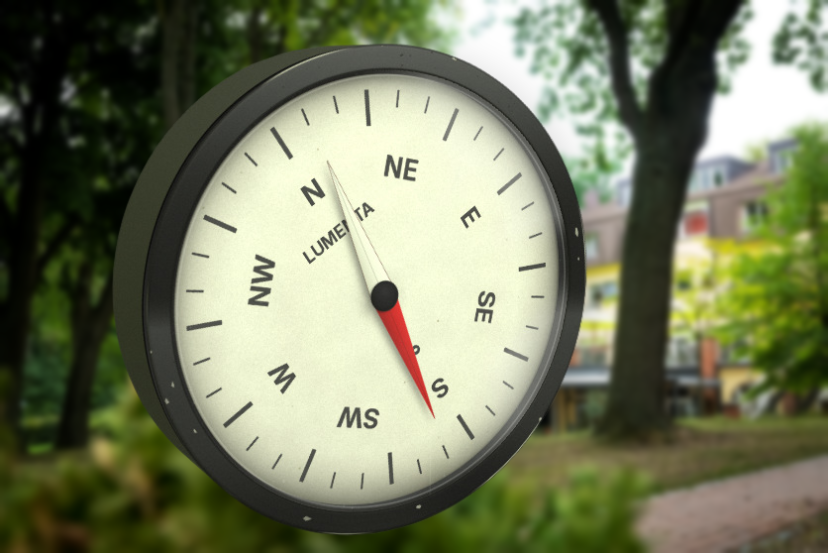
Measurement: 190°
